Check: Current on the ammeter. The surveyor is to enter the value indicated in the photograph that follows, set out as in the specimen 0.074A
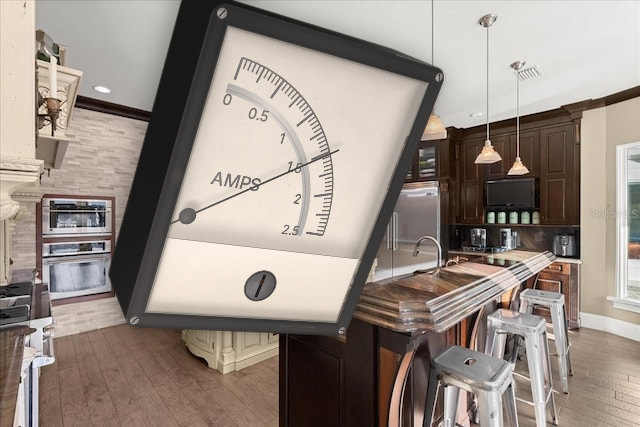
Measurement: 1.5A
